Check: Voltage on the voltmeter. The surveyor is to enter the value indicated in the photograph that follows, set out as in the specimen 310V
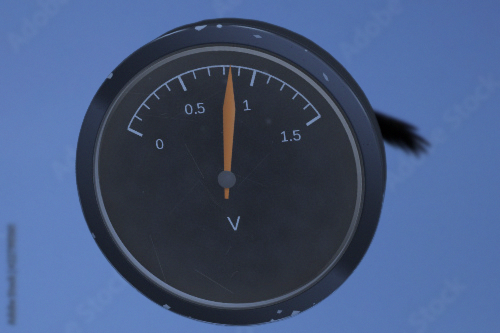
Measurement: 0.85V
